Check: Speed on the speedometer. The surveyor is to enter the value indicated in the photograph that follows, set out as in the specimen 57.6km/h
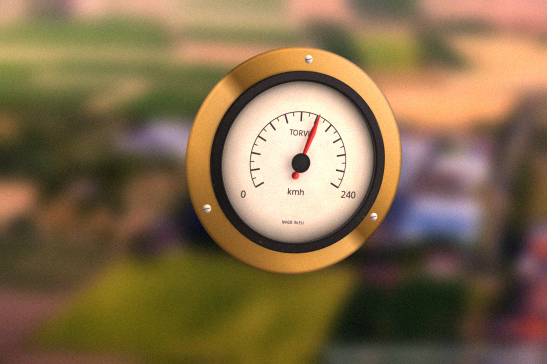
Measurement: 140km/h
